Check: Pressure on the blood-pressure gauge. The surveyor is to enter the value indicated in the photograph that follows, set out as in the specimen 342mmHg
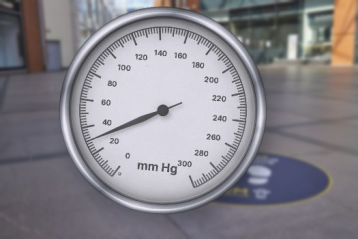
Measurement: 30mmHg
